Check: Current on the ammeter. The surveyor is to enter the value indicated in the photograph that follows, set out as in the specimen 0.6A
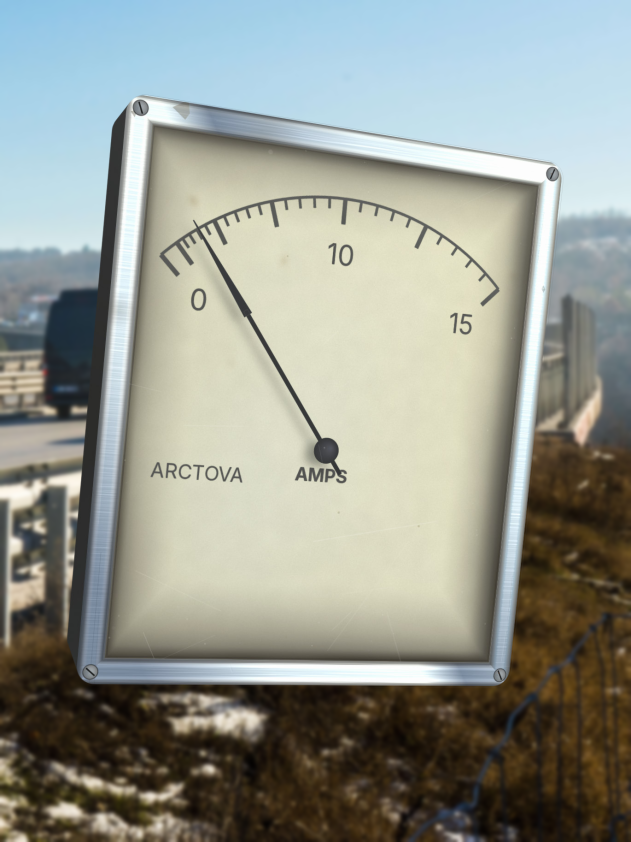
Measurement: 4A
